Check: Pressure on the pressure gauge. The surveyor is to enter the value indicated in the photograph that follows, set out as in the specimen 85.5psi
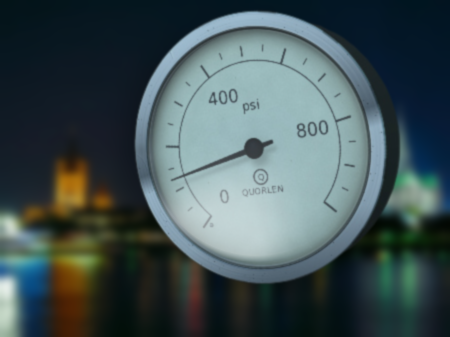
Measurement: 125psi
